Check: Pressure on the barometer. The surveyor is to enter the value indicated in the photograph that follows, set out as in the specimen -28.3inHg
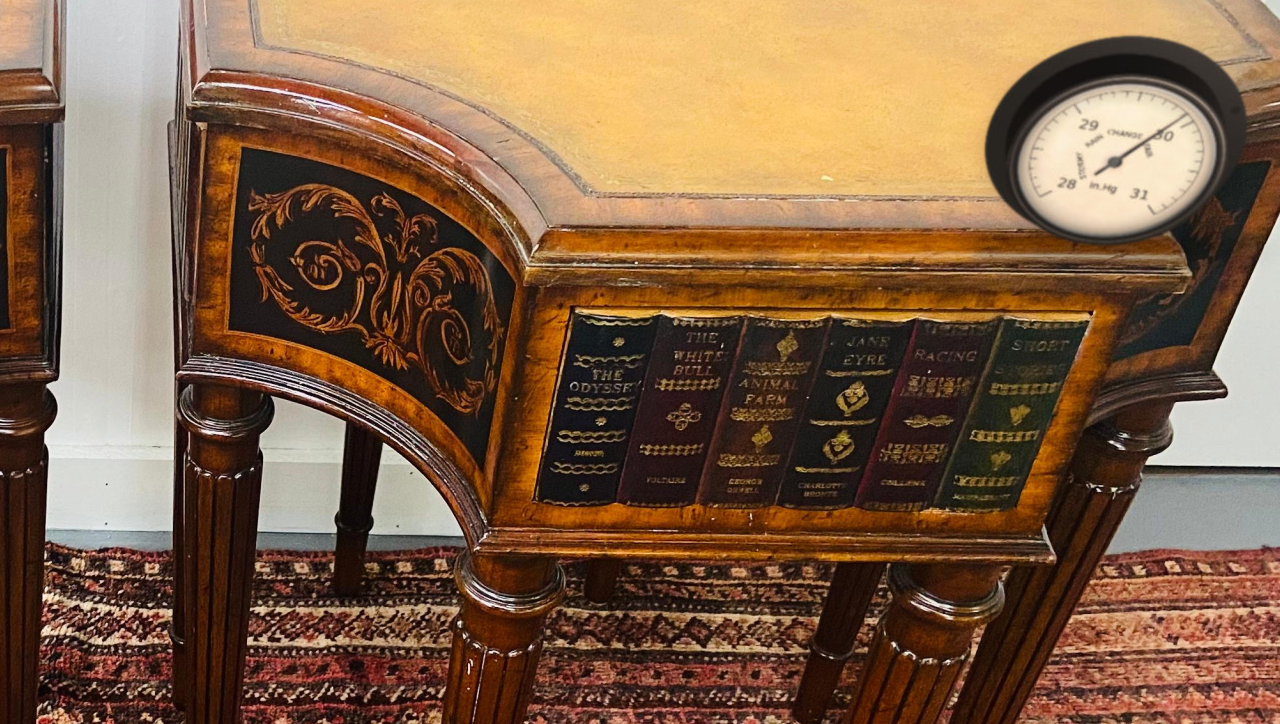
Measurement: 29.9inHg
